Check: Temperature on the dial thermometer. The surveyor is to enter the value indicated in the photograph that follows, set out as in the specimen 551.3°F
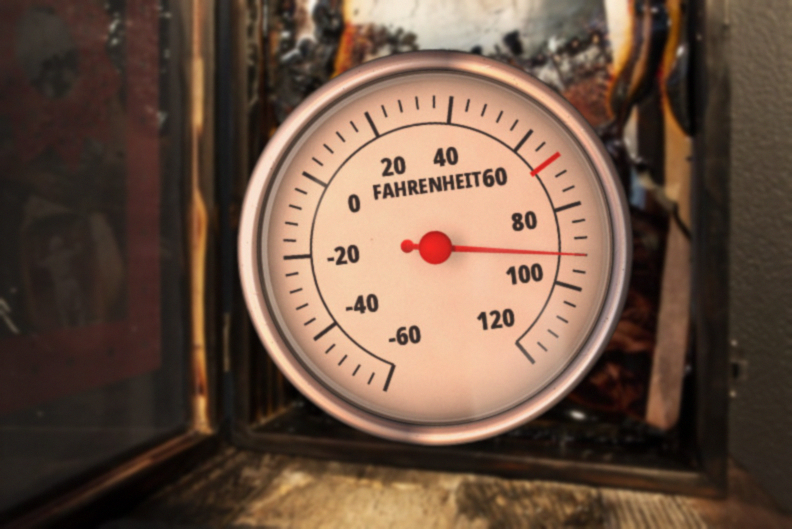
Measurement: 92°F
